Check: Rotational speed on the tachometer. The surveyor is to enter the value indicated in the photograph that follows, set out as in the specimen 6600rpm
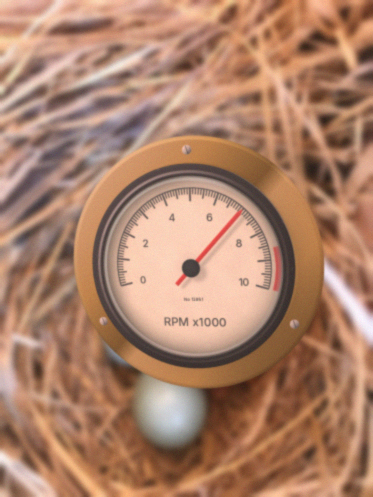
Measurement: 7000rpm
